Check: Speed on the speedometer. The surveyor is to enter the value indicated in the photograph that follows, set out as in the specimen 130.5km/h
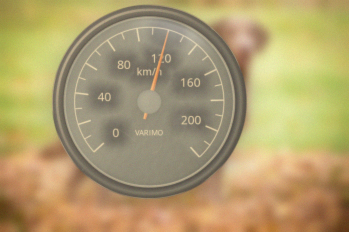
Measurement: 120km/h
